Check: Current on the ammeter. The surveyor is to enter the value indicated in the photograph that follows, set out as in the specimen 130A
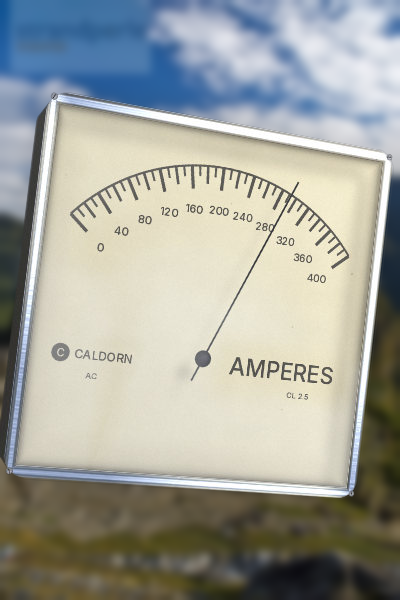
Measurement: 290A
